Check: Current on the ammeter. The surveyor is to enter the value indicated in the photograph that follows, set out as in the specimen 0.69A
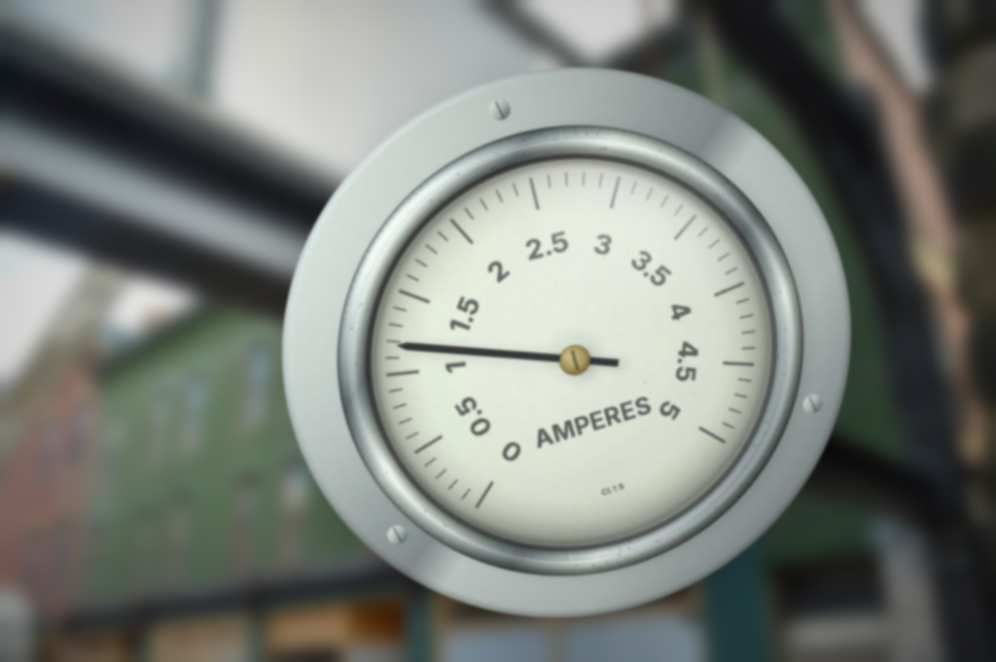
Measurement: 1.2A
